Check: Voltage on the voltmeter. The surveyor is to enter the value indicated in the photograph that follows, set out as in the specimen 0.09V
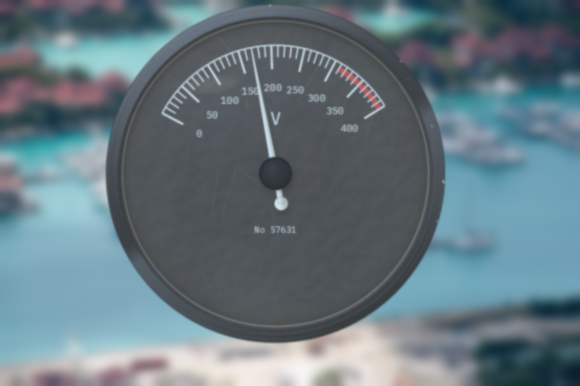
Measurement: 170V
